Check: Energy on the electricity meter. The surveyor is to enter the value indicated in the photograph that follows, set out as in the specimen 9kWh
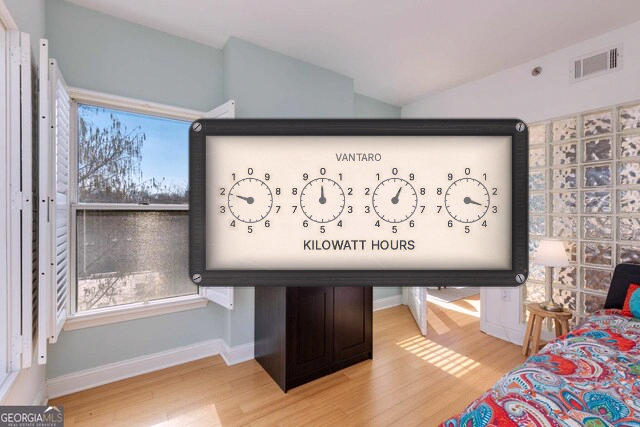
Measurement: 1993kWh
